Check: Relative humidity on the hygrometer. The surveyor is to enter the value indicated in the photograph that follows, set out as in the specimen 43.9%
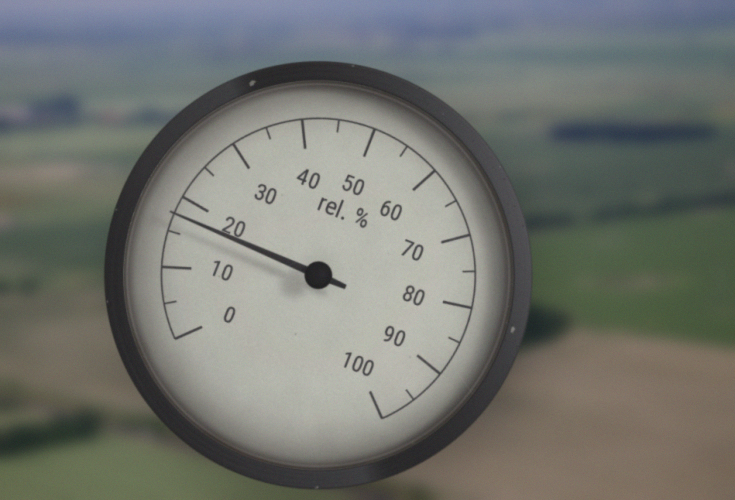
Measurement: 17.5%
